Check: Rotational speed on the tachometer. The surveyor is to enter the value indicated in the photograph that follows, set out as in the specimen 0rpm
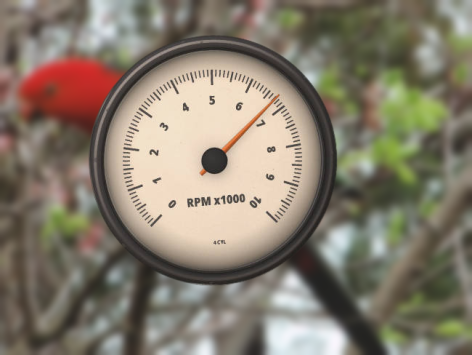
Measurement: 6700rpm
